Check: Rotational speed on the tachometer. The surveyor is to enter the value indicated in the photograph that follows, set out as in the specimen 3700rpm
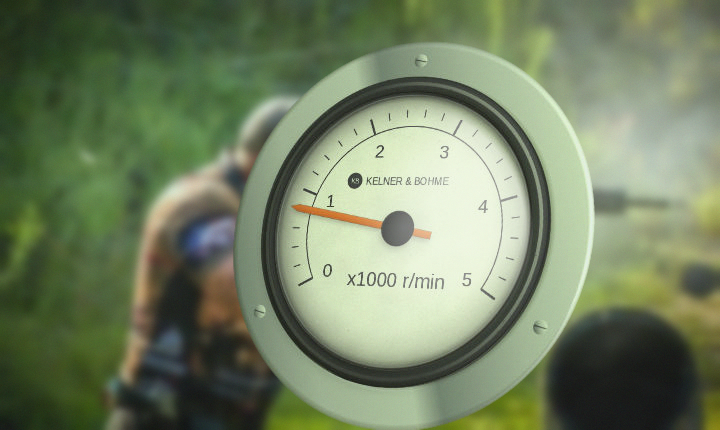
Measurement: 800rpm
